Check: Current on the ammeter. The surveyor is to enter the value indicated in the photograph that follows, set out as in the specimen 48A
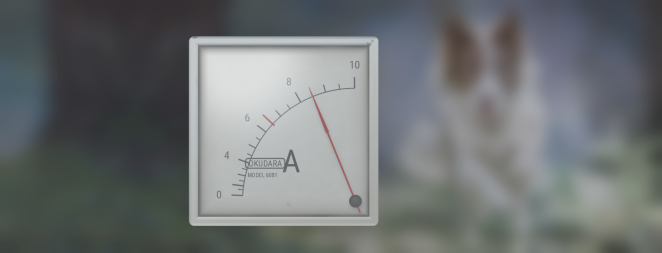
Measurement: 8.5A
